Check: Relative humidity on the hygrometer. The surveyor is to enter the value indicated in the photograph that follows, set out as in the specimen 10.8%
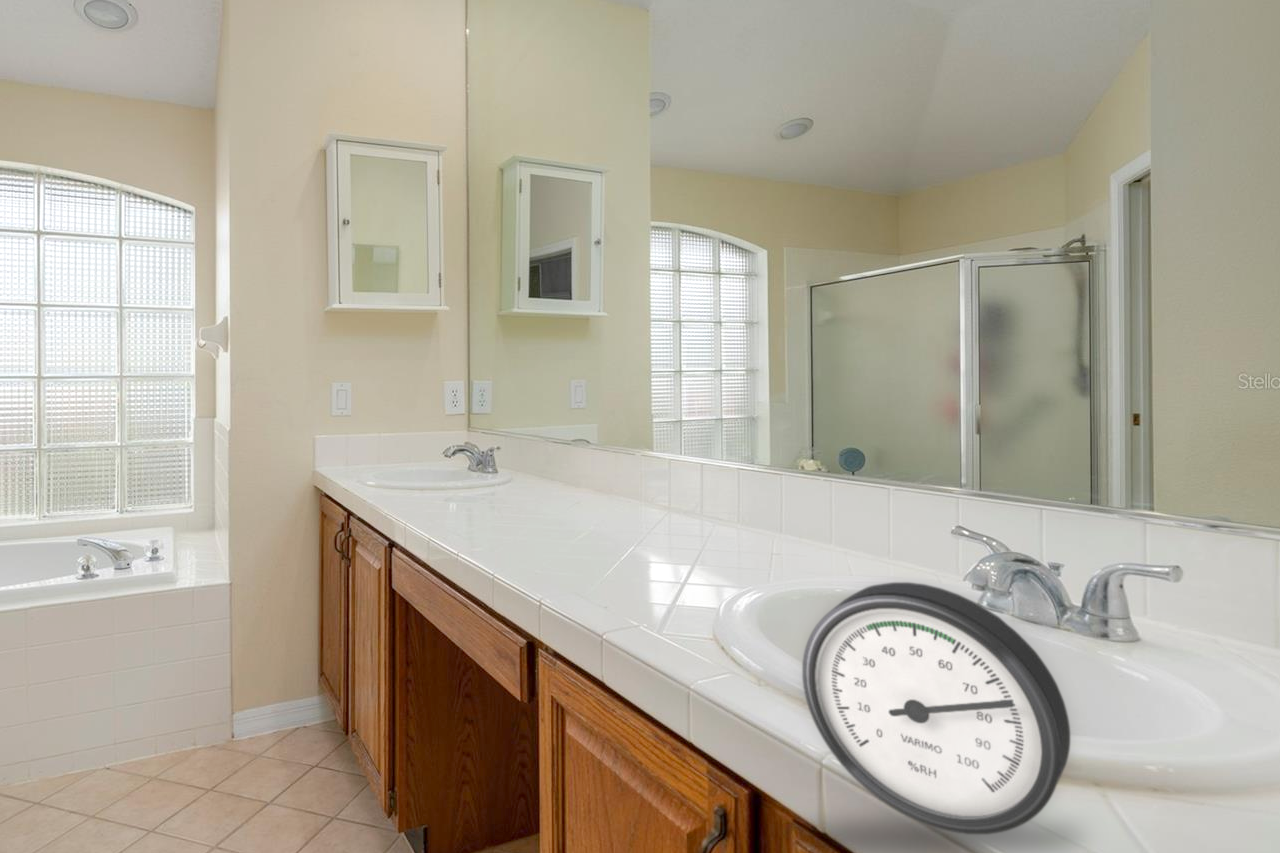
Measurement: 75%
